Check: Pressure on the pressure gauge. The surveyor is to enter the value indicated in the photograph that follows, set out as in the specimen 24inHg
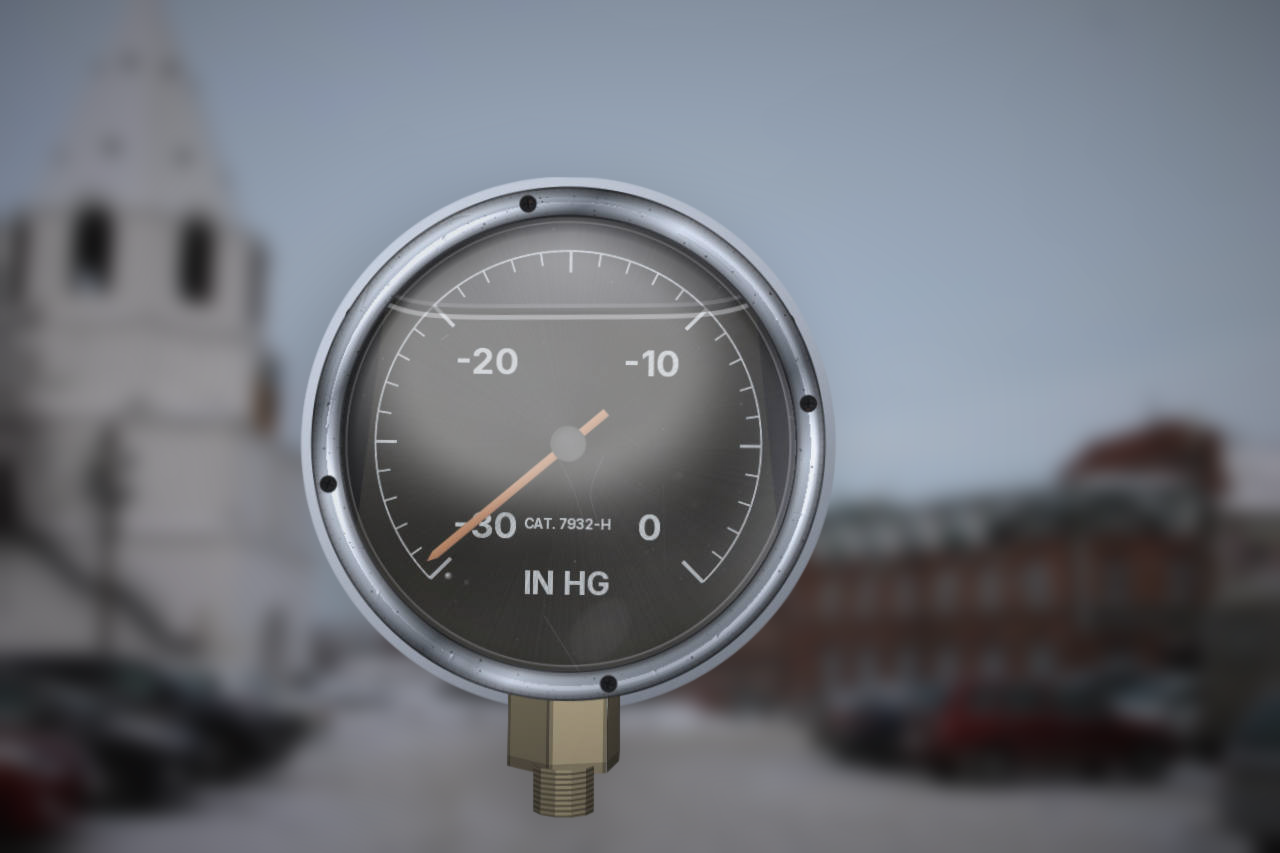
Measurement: -29.5inHg
